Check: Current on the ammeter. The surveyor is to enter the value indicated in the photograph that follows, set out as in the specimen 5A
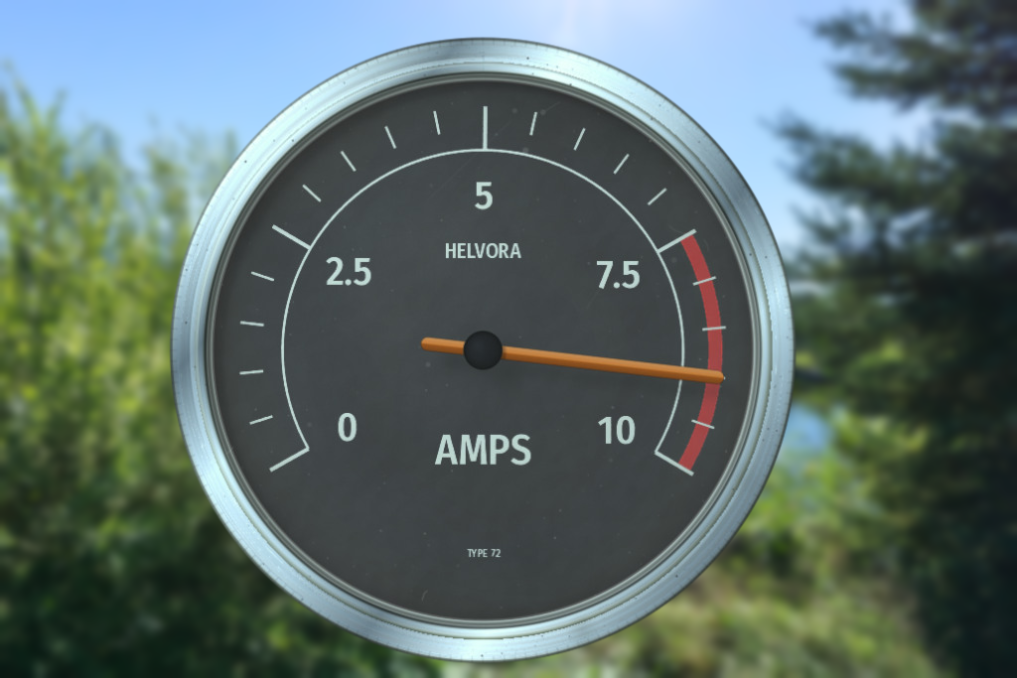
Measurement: 9A
